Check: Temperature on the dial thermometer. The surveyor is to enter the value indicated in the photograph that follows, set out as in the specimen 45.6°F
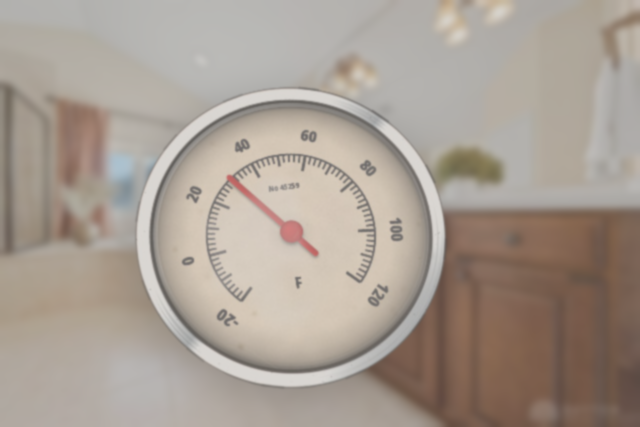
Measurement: 30°F
